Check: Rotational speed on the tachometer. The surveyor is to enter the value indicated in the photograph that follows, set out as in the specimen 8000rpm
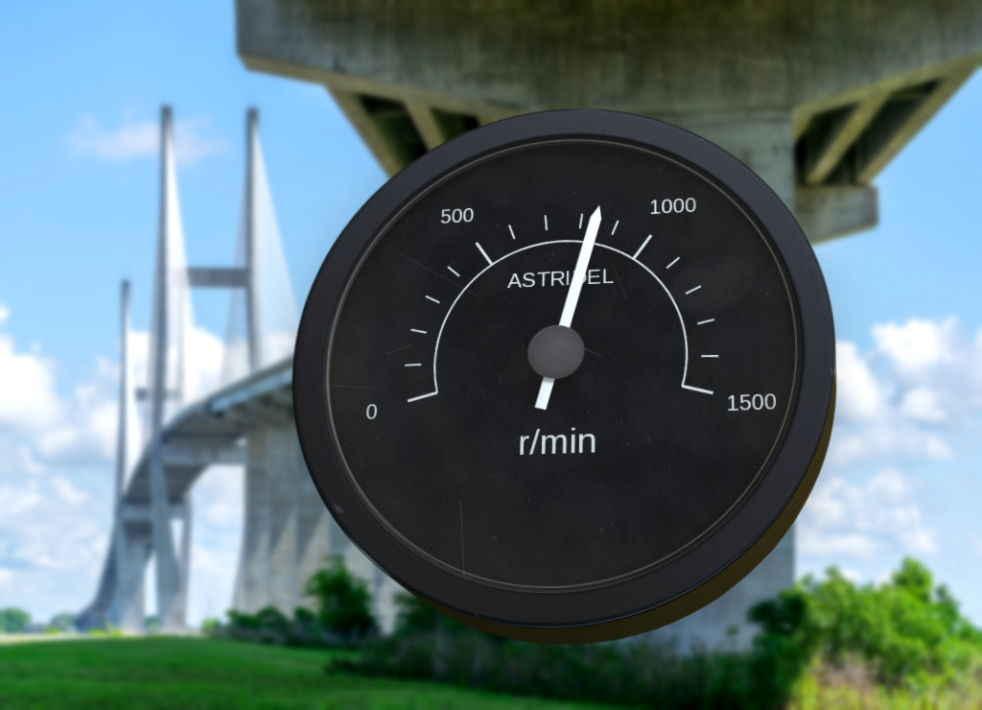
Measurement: 850rpm
